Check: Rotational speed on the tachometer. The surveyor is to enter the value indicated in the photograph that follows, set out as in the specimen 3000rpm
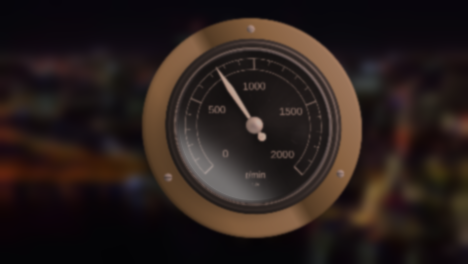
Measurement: 750rpm
